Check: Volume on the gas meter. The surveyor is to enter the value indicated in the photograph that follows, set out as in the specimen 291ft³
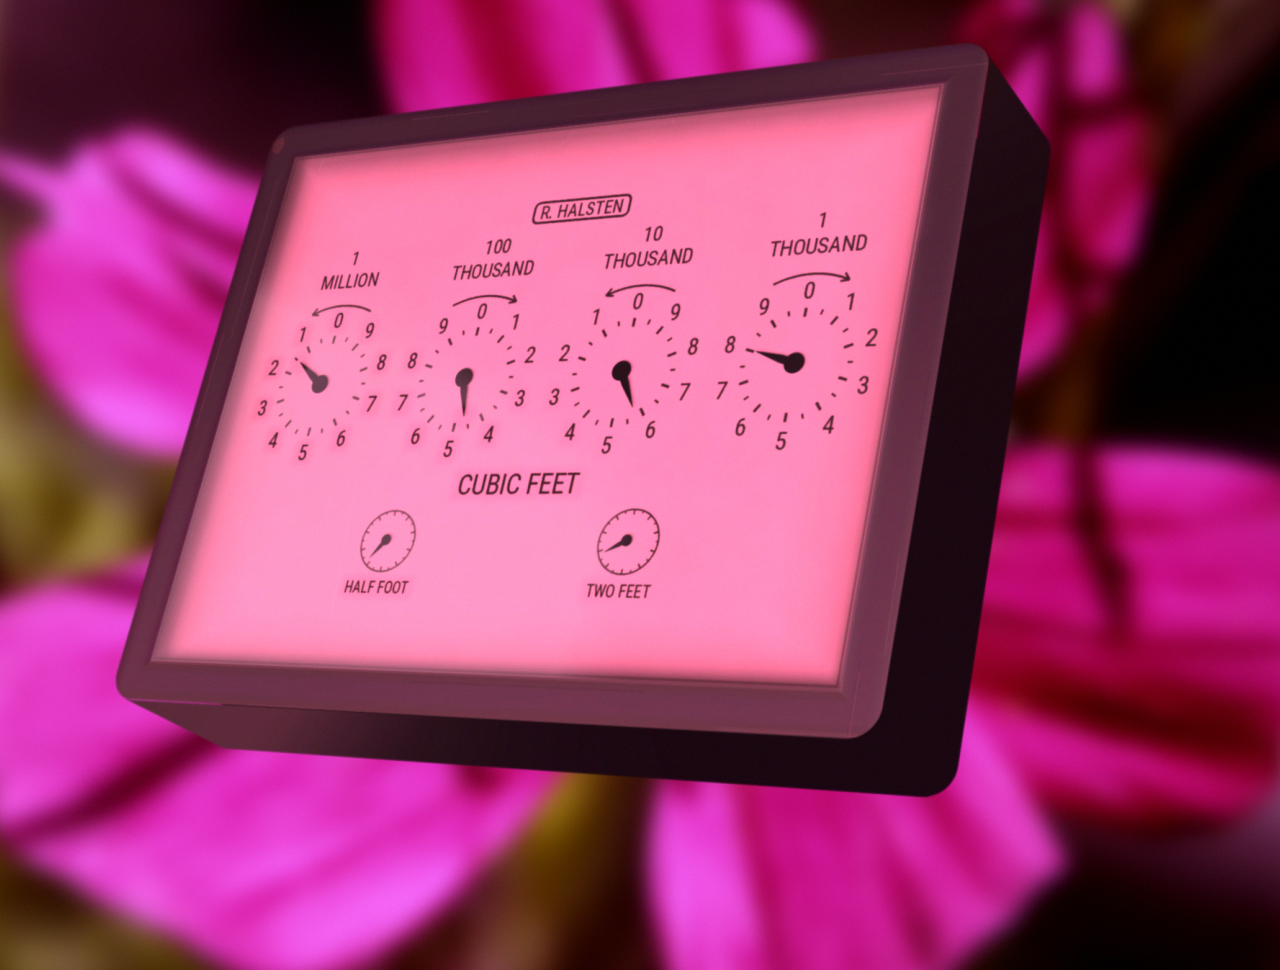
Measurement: 145800ft³
